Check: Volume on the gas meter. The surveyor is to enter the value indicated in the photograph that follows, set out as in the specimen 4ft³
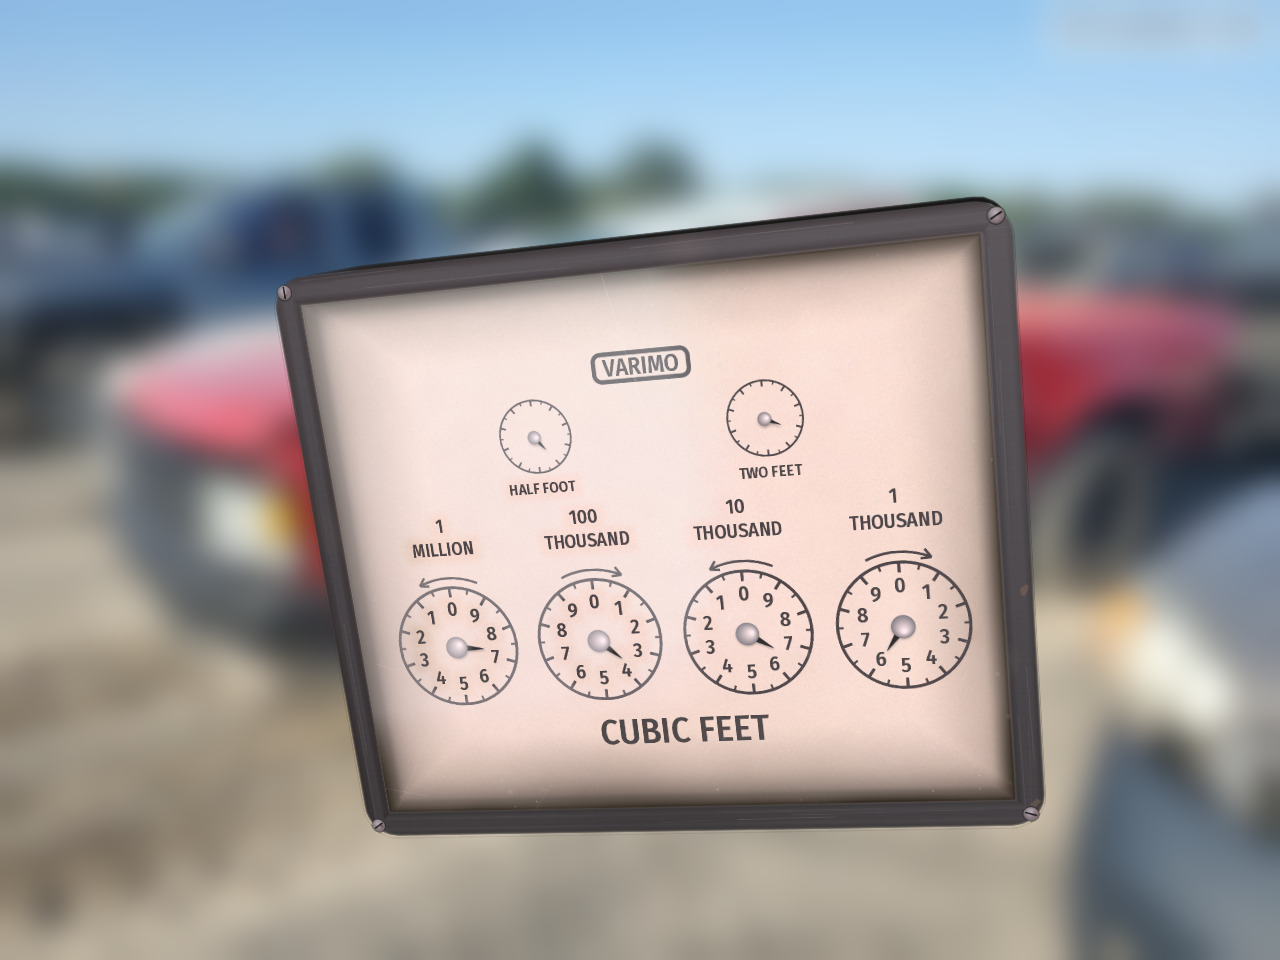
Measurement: 736600ft³
